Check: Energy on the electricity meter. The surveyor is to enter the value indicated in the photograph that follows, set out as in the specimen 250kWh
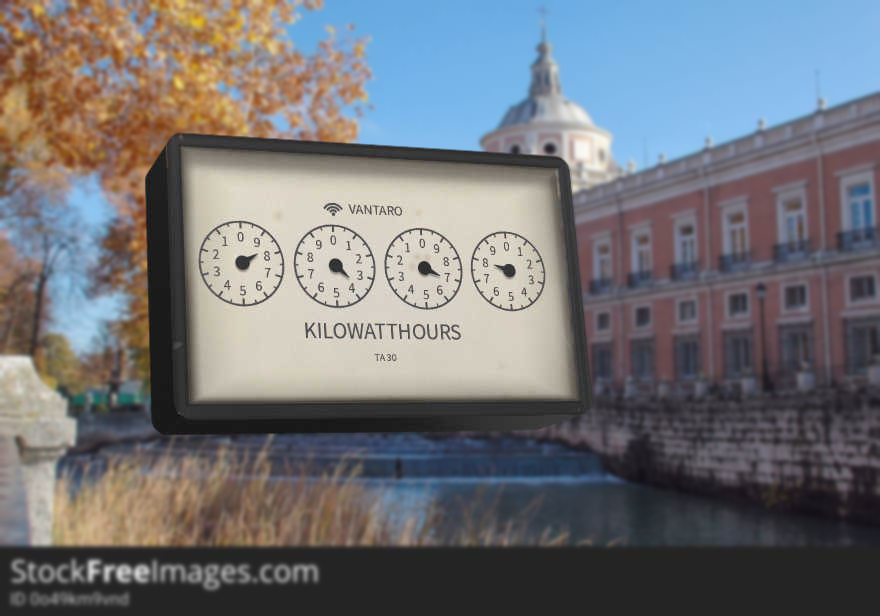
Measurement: 8368kWh
